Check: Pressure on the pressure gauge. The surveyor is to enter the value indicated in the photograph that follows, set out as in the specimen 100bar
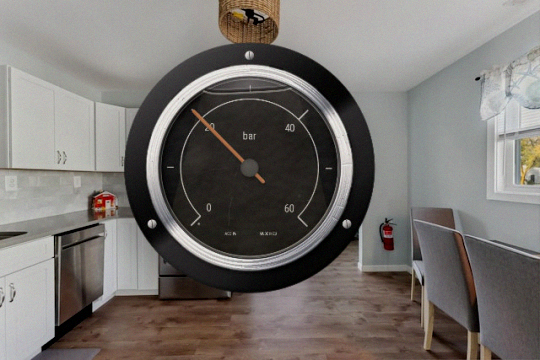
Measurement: 20bar
